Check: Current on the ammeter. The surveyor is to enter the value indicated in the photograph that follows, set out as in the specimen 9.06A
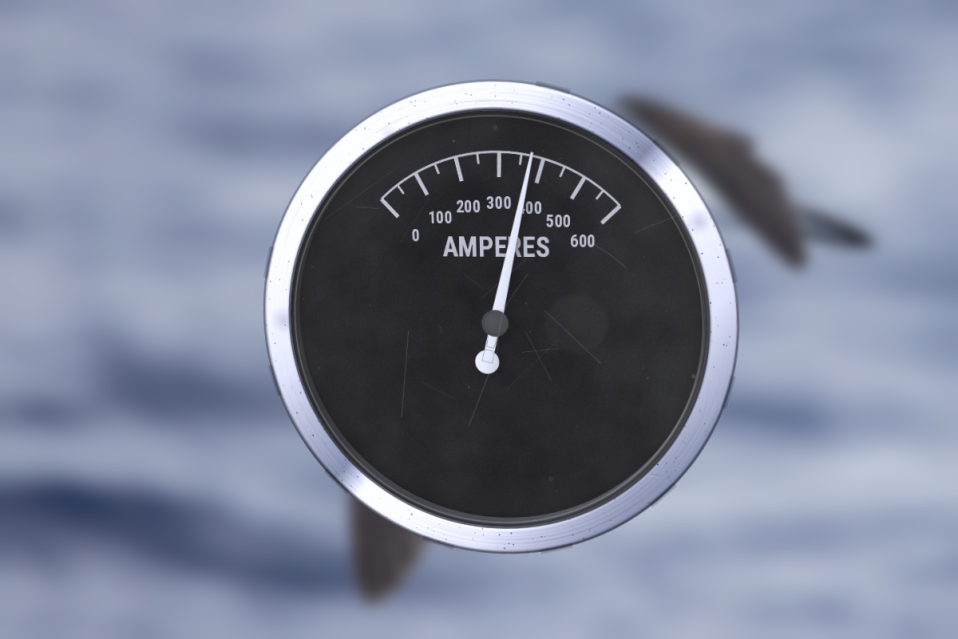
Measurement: 375A
